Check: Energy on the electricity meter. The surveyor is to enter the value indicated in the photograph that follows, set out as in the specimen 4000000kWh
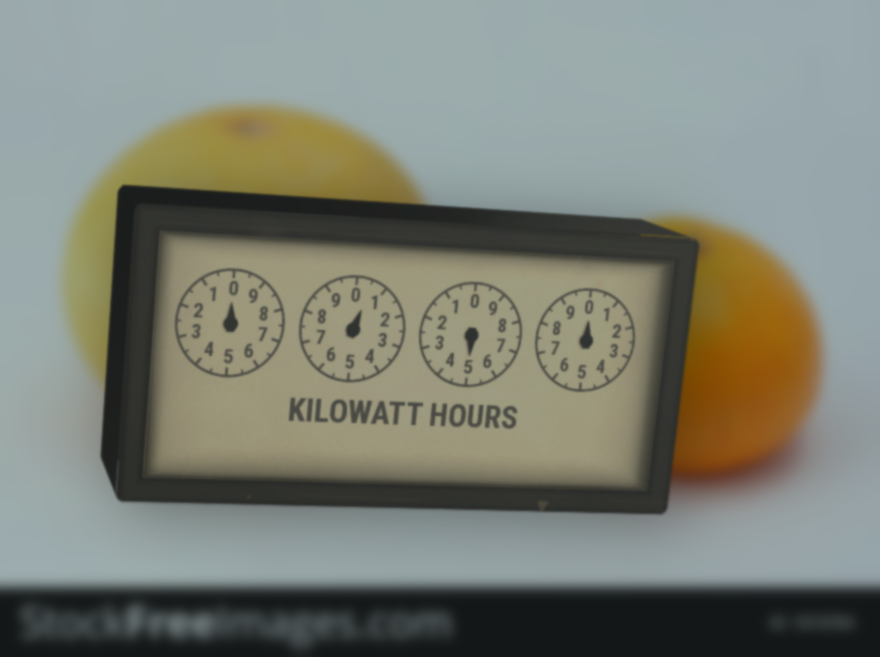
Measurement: 50kWh
